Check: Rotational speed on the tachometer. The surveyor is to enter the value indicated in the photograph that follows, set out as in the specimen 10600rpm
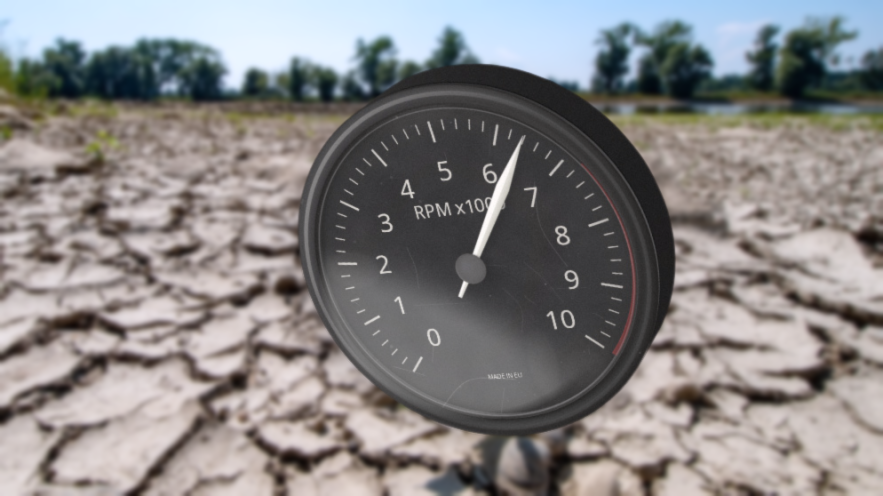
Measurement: 6400rpm
